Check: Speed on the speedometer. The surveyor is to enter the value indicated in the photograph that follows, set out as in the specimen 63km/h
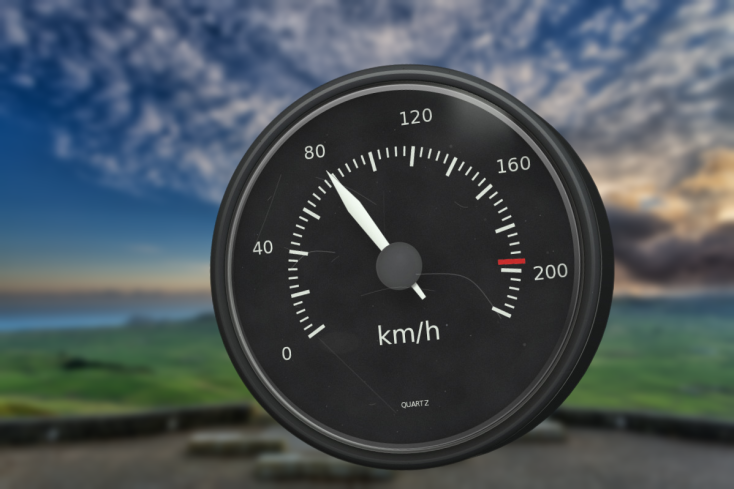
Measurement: 80km/h
